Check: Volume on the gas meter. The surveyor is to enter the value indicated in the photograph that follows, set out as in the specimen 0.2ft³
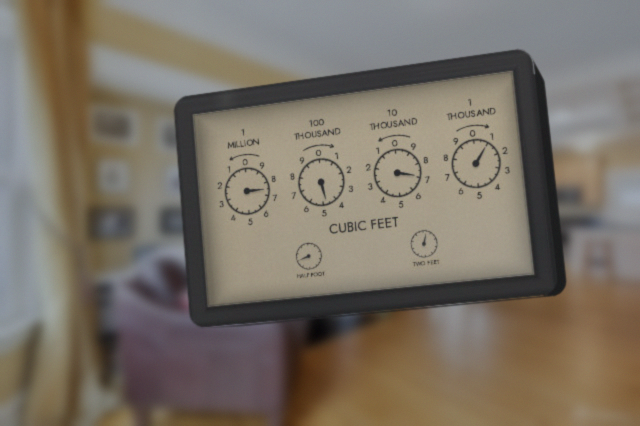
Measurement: 747100ft³
